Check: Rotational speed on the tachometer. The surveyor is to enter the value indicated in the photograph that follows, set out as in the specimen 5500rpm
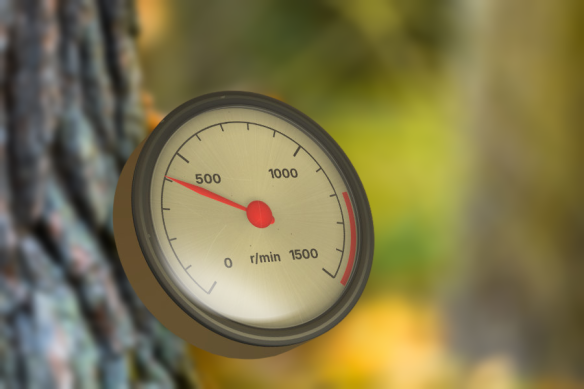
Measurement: 400rpm
